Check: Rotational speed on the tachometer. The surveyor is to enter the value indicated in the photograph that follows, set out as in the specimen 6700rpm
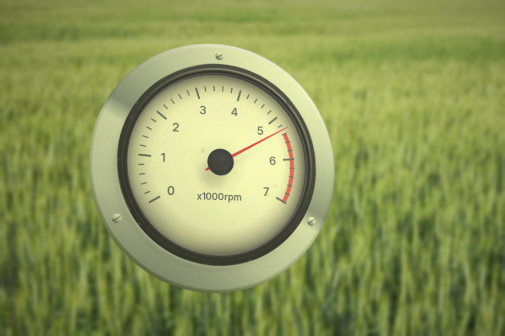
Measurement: 5300rpm
